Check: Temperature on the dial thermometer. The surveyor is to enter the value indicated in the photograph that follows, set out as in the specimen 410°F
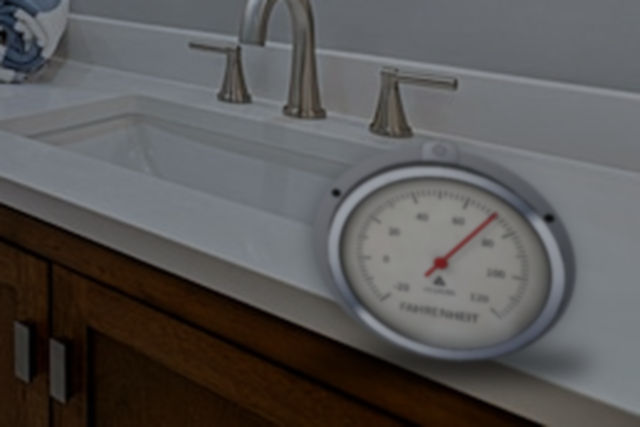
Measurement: 70°F
